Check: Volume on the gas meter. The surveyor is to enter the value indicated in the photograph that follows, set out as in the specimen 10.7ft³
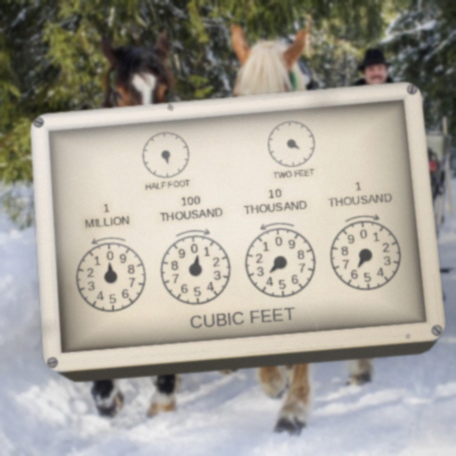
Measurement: 3600ft³
